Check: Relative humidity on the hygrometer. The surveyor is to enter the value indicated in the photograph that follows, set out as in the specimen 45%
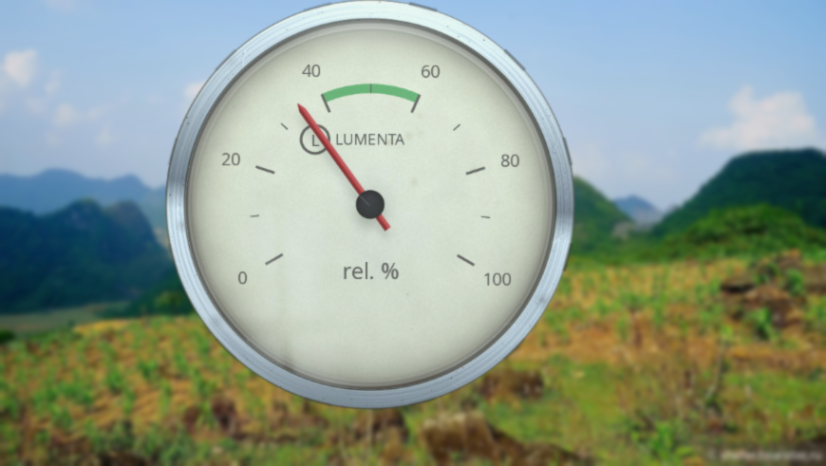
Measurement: 35%
